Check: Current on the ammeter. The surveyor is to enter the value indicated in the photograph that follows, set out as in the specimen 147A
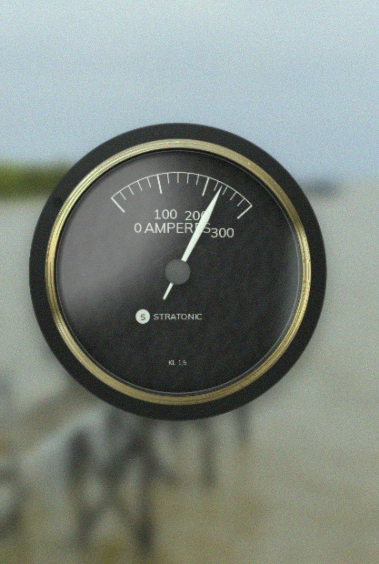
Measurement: 230A
